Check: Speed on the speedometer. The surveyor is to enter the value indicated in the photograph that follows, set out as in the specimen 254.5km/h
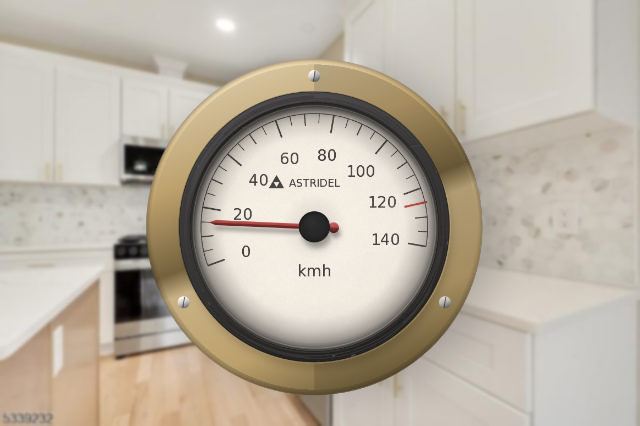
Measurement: 15km/h
